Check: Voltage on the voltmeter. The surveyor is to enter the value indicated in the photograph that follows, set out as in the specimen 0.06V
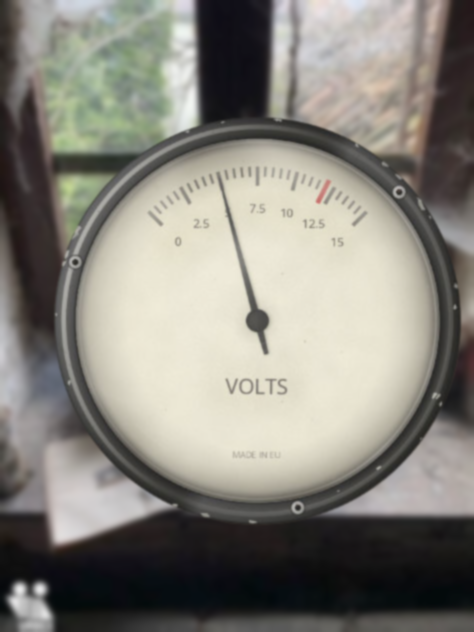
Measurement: 5V
